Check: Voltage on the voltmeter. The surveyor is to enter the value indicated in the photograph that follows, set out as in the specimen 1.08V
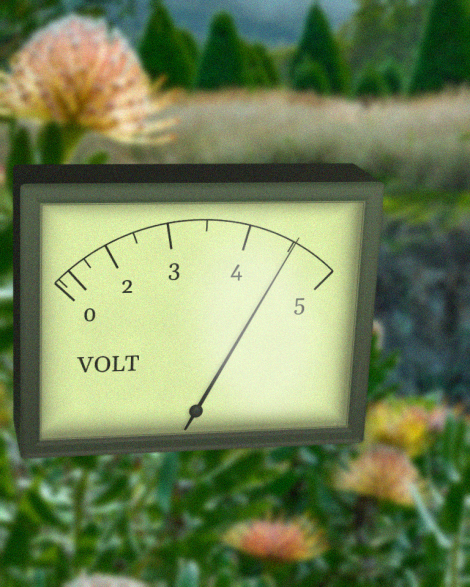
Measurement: 4.5V
